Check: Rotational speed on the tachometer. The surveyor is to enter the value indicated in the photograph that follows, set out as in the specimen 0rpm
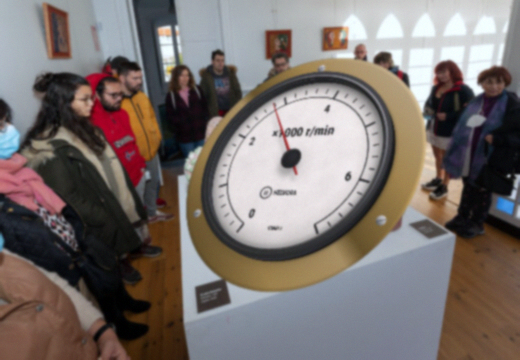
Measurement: 2800rpm
